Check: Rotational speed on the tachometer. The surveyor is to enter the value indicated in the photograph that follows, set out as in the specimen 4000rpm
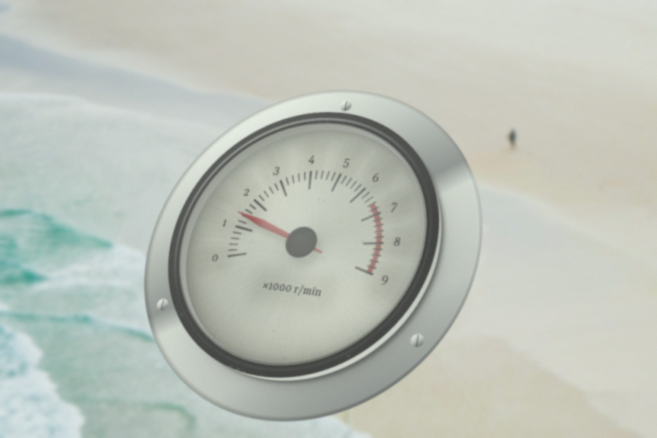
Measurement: 1400rpm
